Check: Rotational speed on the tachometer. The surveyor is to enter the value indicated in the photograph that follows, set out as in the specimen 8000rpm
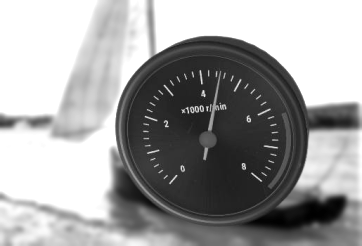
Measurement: 4500rpm
